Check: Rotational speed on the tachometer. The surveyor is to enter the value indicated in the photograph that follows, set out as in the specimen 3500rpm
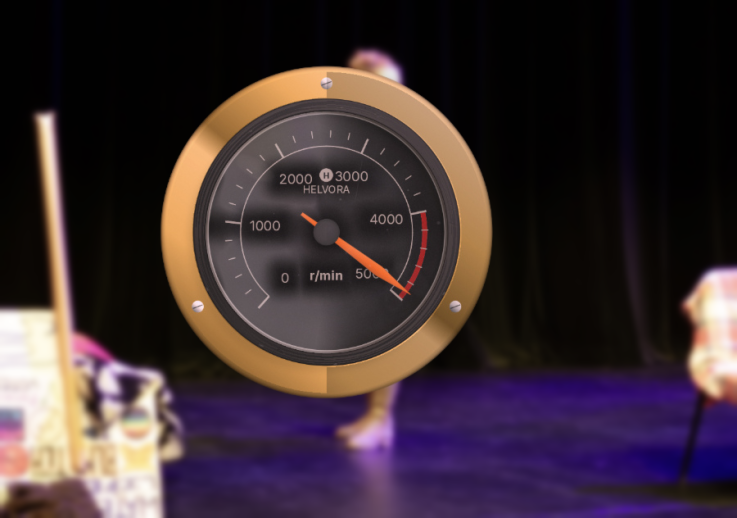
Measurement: 4900rpm
